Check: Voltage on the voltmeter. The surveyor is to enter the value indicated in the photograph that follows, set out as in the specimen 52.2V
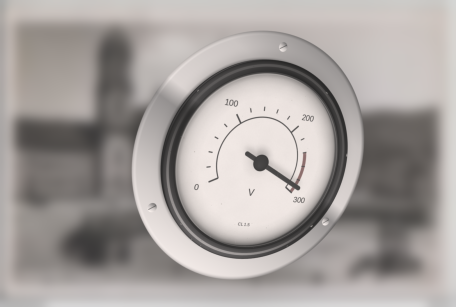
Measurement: 290V
